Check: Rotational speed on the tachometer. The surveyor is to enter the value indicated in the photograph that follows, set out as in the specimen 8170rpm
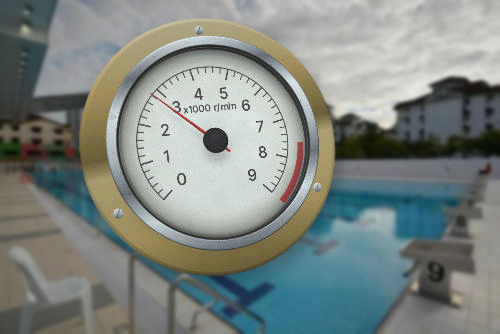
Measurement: 2800rpm
